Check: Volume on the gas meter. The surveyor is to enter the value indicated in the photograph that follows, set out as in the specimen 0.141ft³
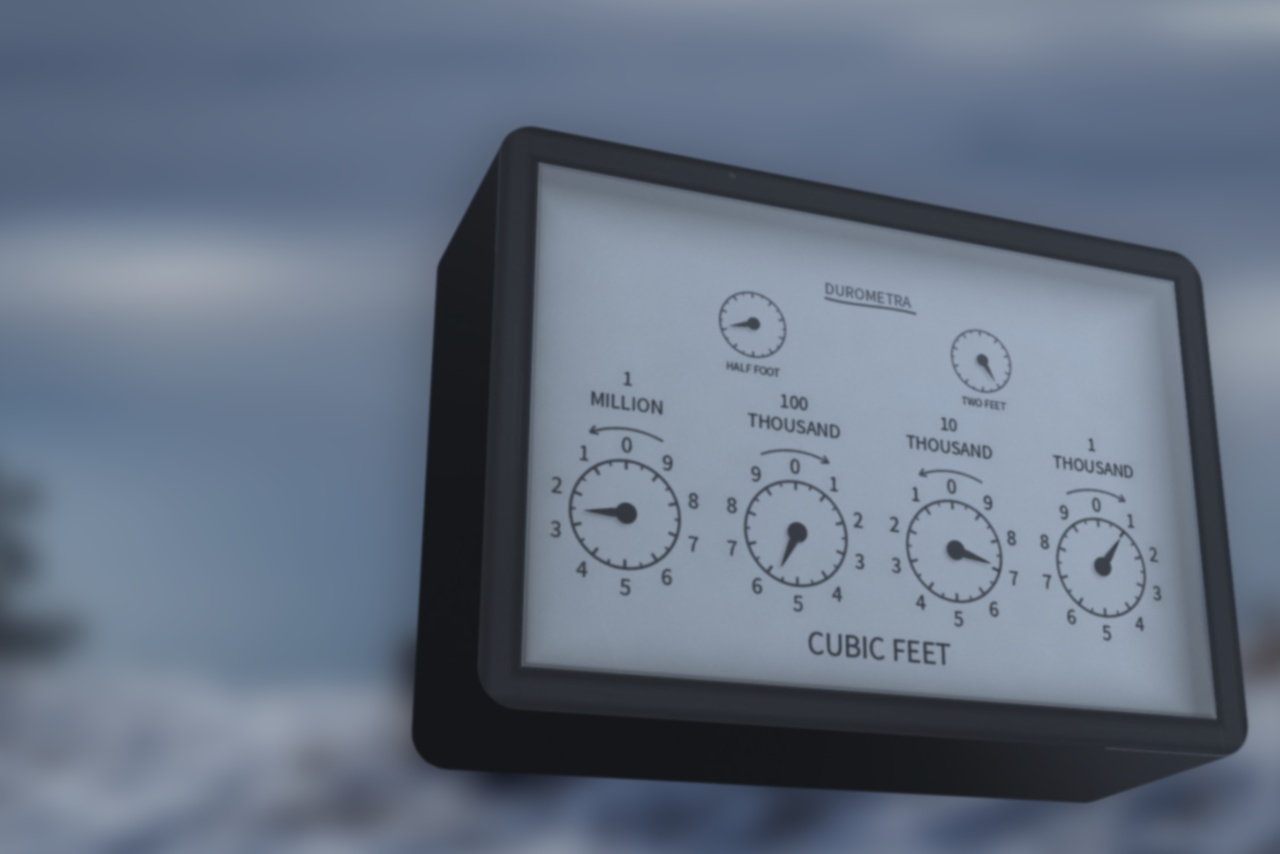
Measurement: 257100ft³
